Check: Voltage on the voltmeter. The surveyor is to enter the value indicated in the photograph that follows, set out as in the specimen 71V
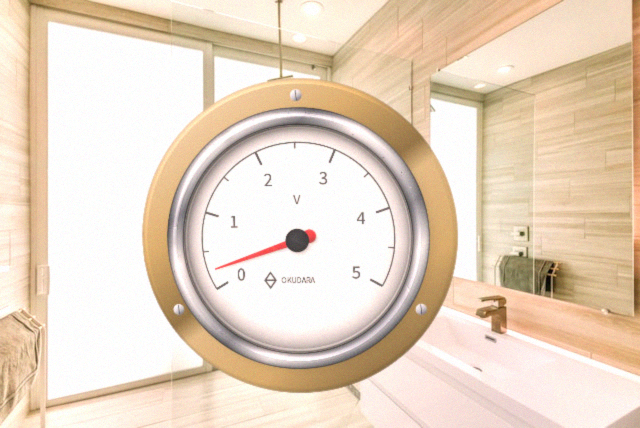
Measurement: 0.25V
